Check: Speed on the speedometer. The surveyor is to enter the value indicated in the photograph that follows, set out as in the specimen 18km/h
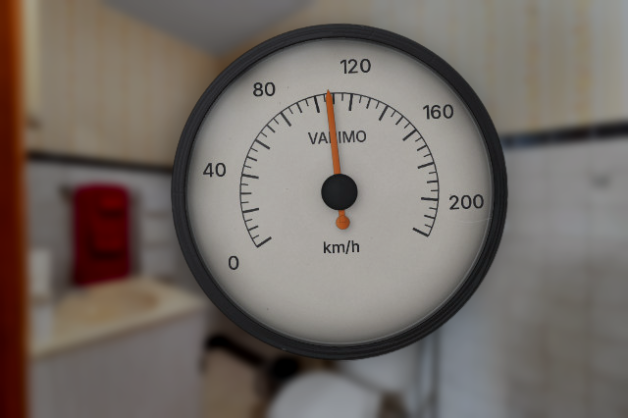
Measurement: 107.5km/h
